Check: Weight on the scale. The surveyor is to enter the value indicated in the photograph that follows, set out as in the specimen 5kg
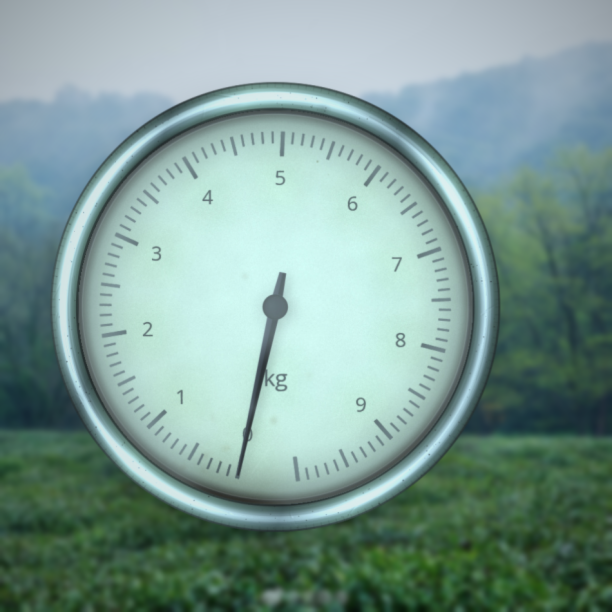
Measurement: 0kg
